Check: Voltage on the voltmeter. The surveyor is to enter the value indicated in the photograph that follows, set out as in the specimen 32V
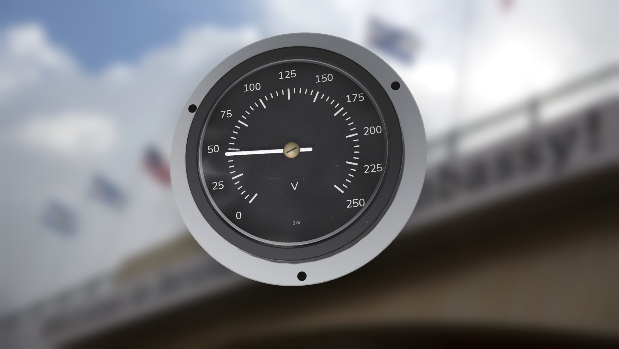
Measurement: 45V
